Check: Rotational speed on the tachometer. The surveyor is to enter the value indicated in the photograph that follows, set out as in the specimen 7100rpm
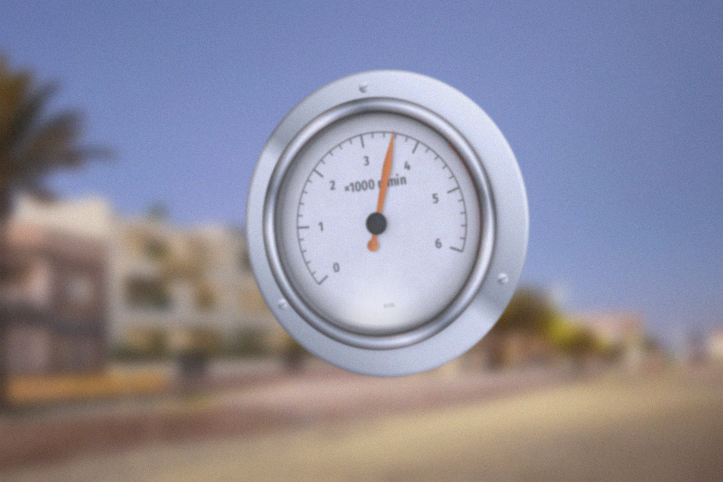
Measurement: 3600rpm
